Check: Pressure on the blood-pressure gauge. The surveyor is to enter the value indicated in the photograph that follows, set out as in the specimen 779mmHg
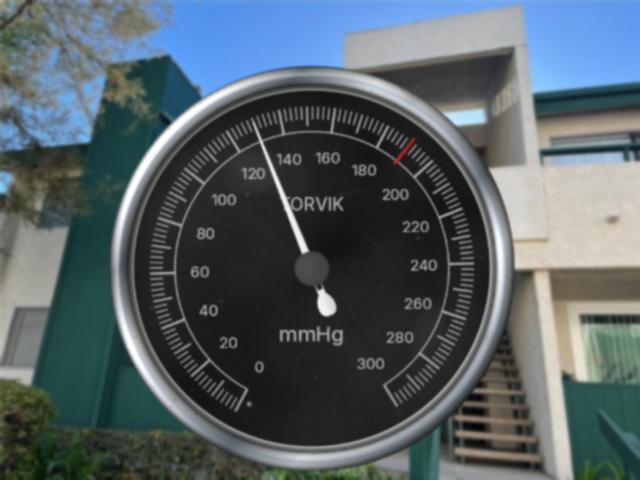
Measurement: 130mmHg
